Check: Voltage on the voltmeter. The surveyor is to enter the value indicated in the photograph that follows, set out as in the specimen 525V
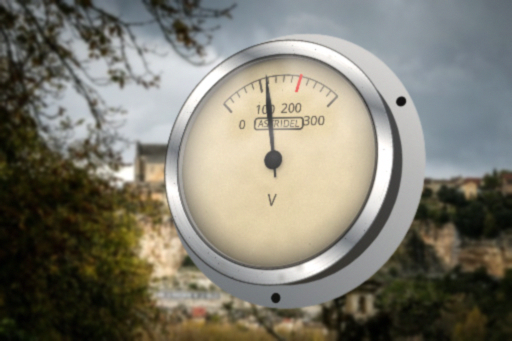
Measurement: 120V
